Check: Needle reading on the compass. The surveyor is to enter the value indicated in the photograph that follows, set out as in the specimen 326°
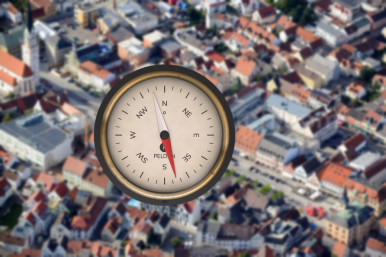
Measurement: 165°
